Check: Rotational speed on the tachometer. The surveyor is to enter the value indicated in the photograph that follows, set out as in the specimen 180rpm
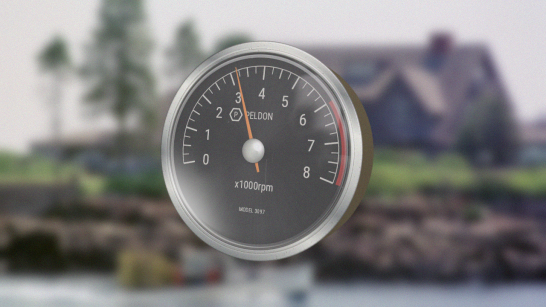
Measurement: 3250rpm
